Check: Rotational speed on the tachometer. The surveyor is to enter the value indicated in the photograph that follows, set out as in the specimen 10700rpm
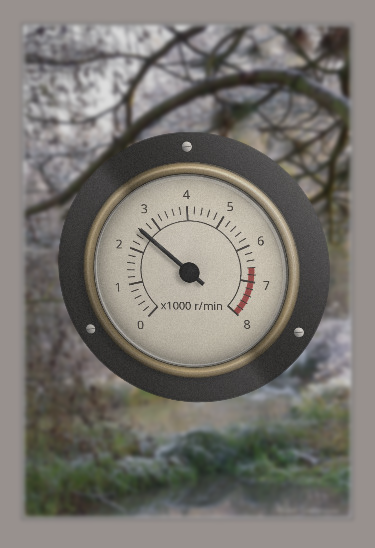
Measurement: 2600rpm
